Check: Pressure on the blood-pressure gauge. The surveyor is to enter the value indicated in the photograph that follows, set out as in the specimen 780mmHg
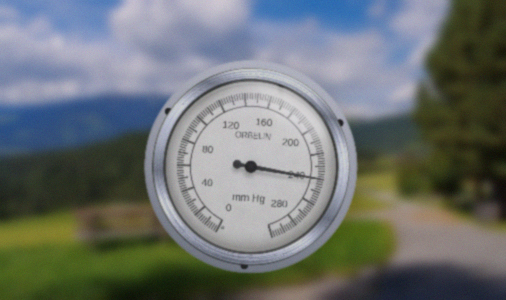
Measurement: 240mmHg
